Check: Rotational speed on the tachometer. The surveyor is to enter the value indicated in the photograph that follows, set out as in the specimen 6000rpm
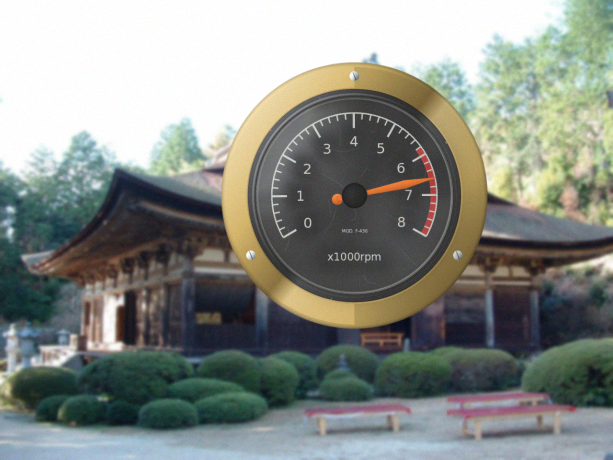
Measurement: 6600rpm
